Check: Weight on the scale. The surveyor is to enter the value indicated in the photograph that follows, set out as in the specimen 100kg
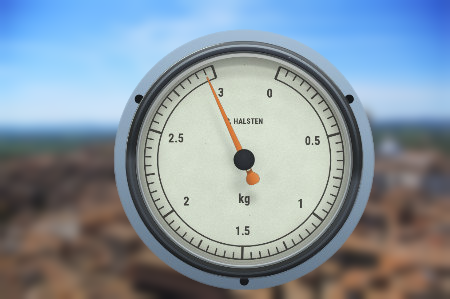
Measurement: 2.95kg
